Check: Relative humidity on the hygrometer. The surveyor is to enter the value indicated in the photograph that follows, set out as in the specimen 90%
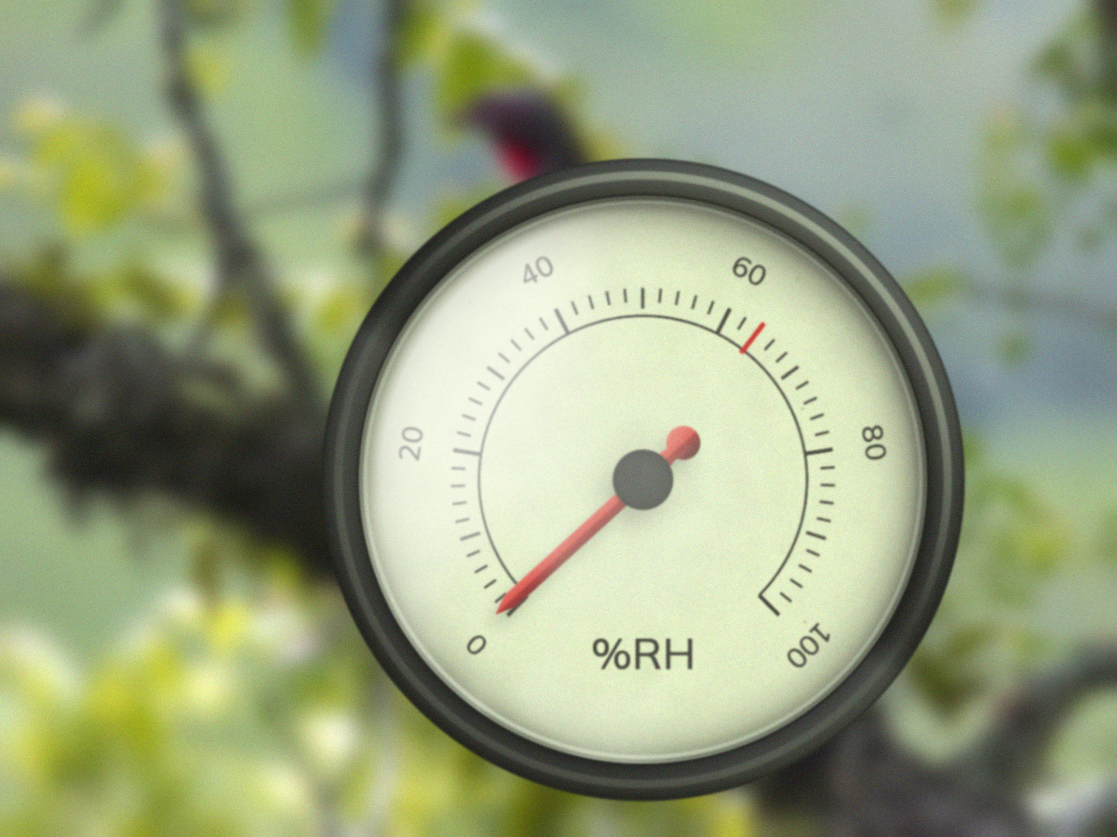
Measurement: 1%
